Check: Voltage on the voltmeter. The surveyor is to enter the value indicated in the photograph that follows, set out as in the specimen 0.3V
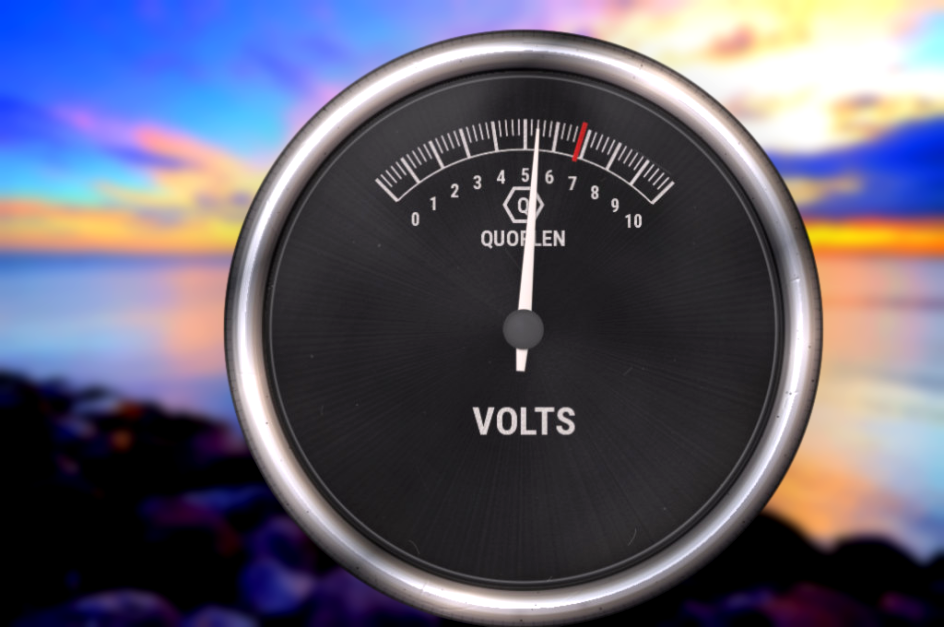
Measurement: 5.4V
